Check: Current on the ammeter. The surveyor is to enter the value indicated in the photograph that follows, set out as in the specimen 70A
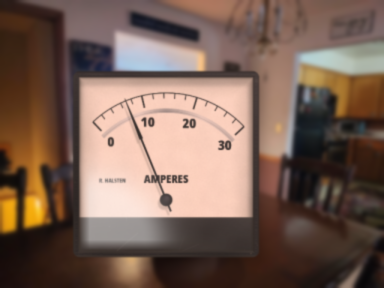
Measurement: 7A
